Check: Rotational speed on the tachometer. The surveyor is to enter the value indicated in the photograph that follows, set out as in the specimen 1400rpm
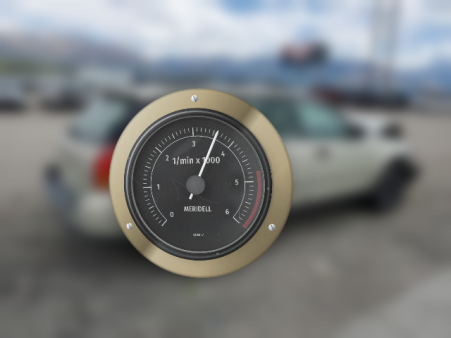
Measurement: 3600rpm
